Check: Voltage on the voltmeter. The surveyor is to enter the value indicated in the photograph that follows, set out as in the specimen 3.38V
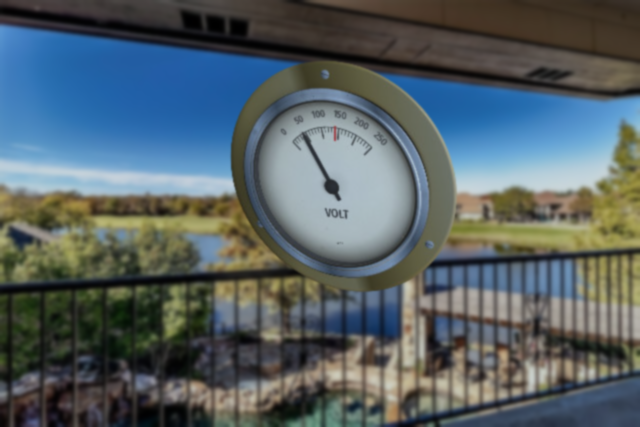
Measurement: 50V
